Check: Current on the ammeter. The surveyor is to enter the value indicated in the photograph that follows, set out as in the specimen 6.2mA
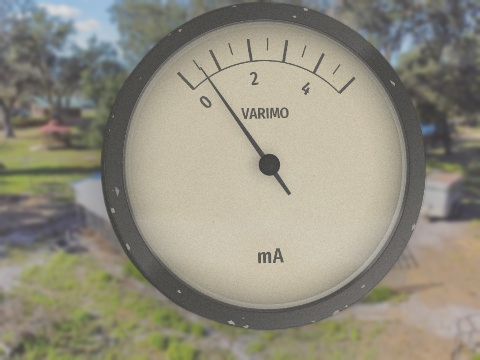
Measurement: 0.5mA
